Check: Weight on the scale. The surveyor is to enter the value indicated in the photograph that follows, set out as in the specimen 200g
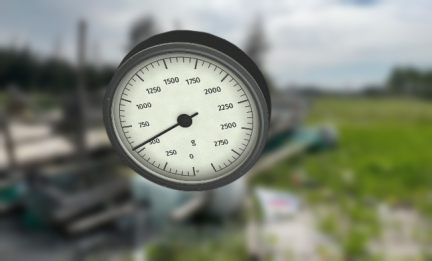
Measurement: 550g
